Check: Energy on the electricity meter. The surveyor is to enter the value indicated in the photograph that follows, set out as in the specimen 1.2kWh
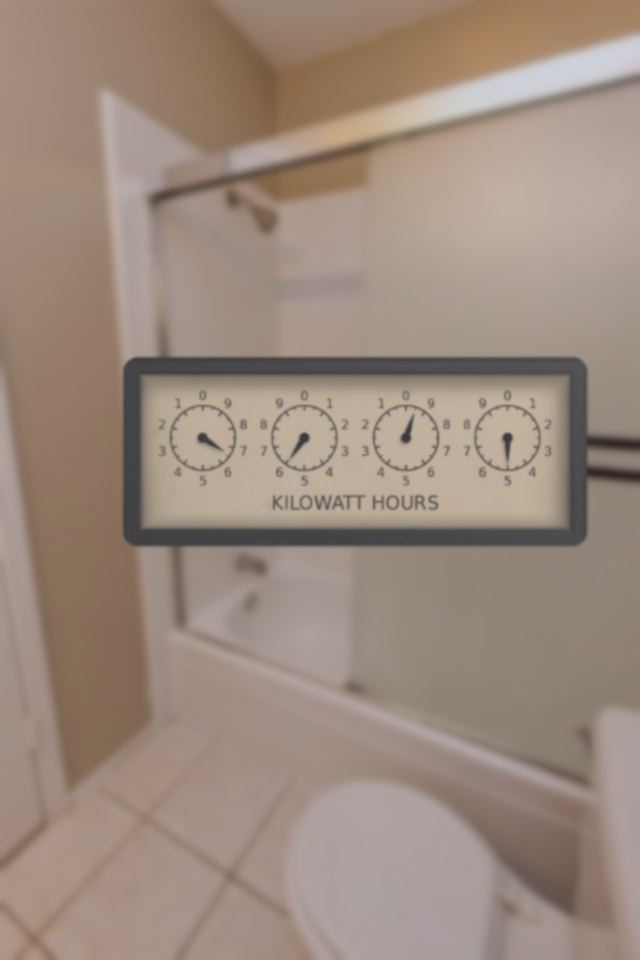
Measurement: 6595kWh
